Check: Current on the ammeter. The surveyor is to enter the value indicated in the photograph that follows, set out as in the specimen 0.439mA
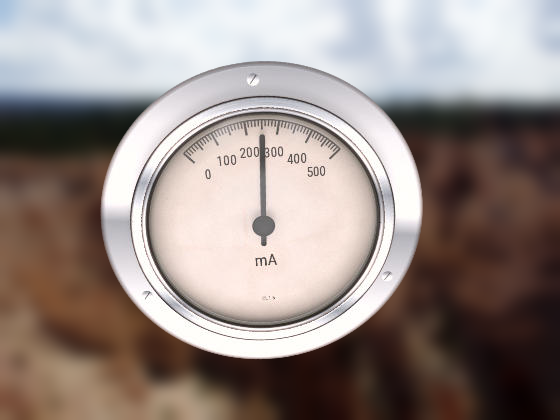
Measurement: 250mA
